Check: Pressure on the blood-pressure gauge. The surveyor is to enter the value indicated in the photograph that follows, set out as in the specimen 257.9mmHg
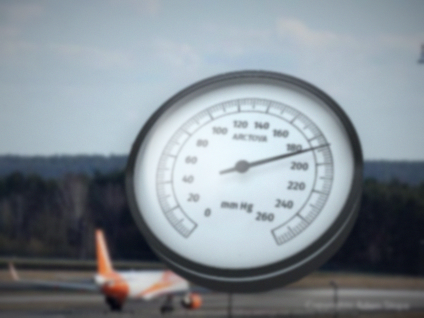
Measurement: 190mmHg
